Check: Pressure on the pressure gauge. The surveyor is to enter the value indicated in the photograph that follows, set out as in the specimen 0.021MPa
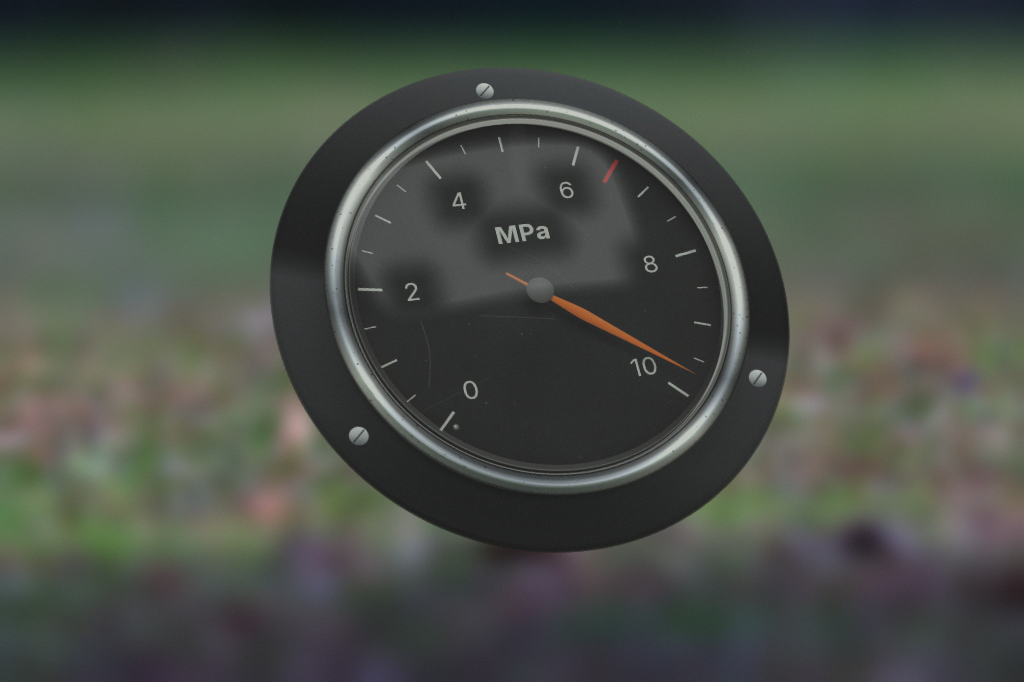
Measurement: 9.75MPa
